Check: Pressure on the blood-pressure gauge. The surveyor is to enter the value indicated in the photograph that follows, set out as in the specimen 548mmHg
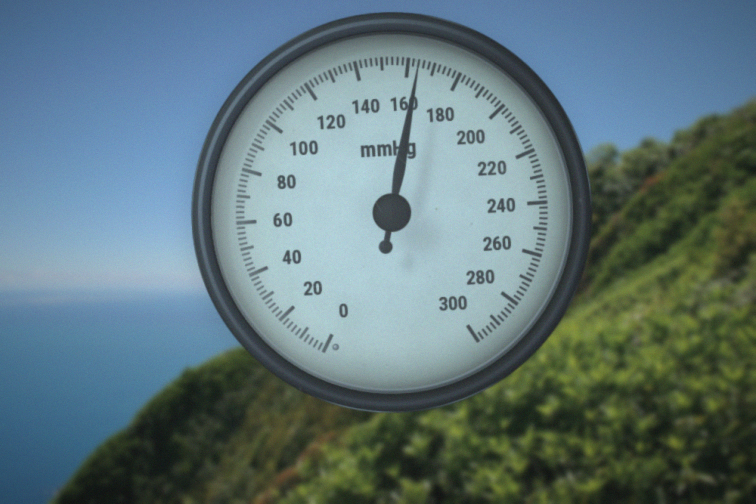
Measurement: 164mmHg
